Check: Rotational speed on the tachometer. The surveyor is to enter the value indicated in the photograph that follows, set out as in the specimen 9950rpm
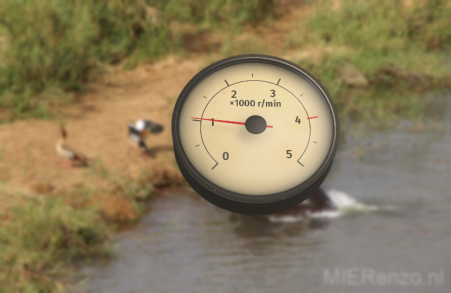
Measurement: 1000rpm
